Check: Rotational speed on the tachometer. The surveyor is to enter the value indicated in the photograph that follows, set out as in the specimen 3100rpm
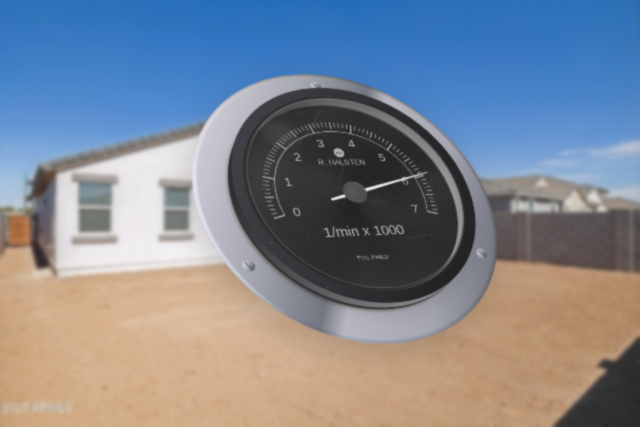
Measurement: 6000rpm
